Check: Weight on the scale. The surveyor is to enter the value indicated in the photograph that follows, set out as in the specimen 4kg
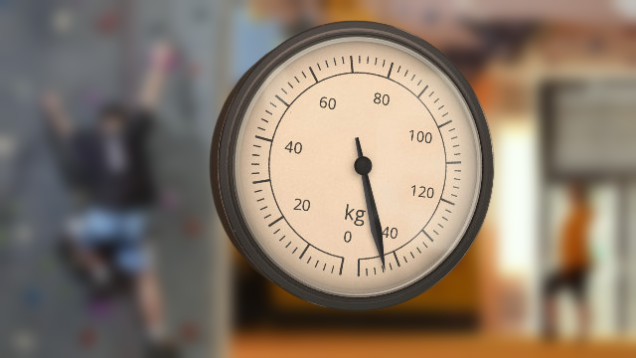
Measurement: 144kg
